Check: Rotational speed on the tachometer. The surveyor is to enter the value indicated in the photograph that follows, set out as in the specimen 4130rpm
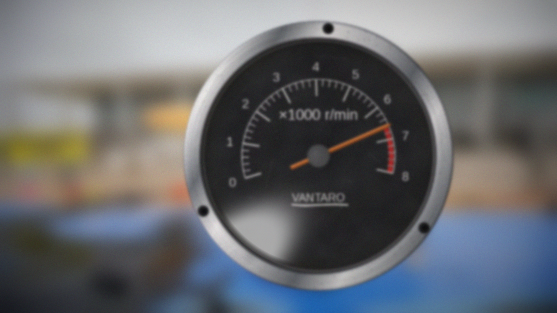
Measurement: 6600rpm
